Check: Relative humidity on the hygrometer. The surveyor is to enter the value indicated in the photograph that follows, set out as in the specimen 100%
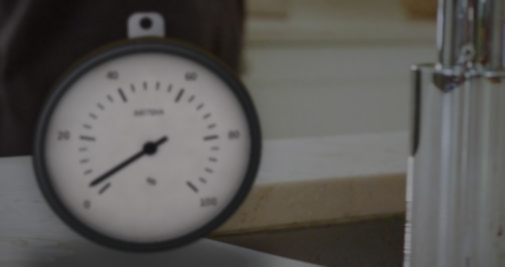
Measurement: 4%
